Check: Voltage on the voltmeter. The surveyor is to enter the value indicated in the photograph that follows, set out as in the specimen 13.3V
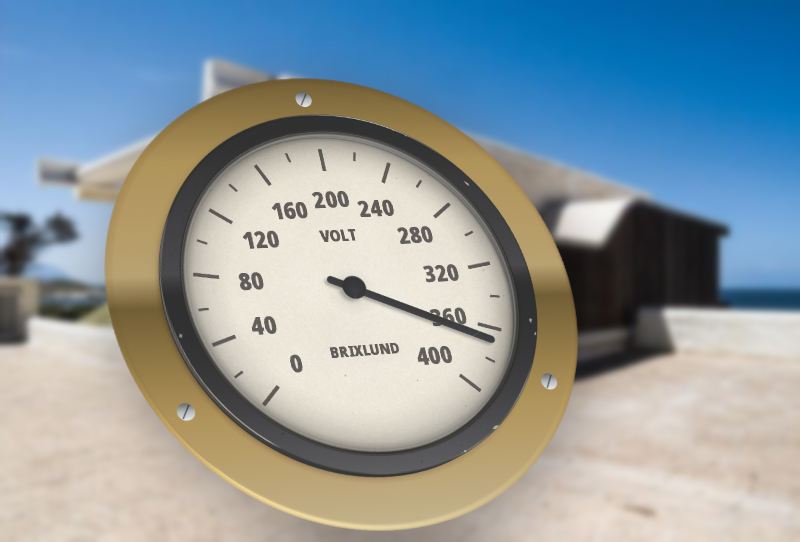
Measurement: 370V
